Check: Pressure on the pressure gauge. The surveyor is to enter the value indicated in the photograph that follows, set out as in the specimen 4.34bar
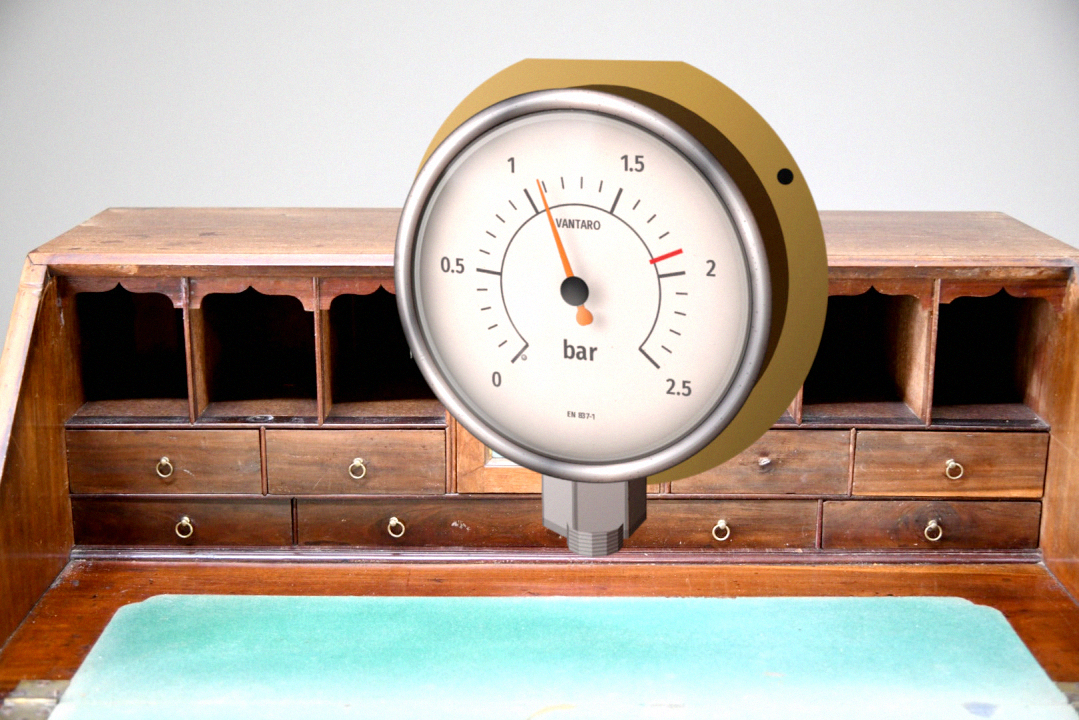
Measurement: 1.1bar
